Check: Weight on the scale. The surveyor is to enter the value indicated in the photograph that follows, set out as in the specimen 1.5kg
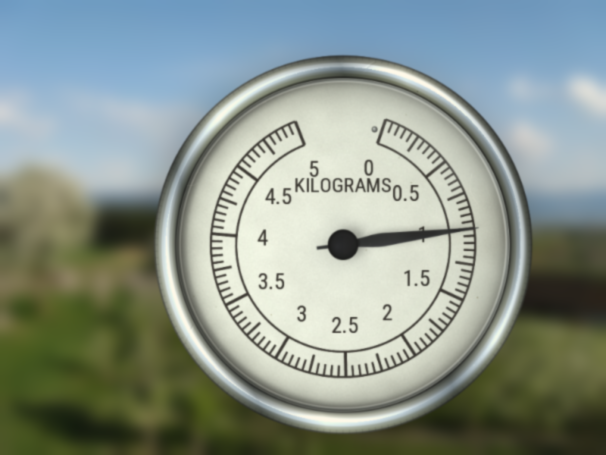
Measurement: 1kg
